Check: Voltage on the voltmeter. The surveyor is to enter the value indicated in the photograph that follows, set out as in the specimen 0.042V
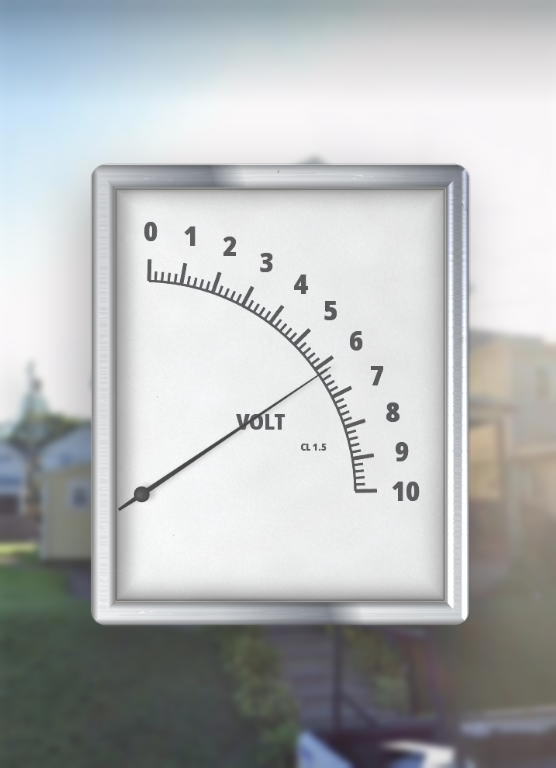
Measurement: 6.2V
